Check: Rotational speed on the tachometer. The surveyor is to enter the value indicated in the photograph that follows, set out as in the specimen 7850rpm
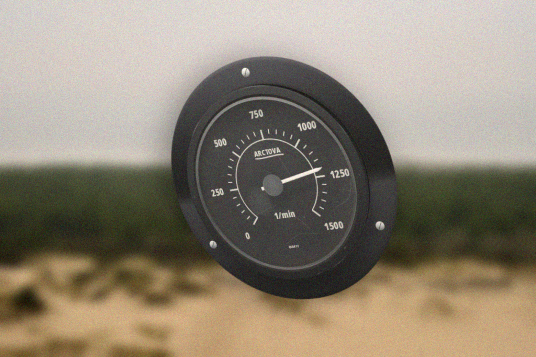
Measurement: 1200rpm
